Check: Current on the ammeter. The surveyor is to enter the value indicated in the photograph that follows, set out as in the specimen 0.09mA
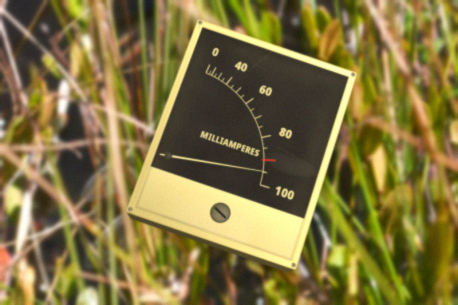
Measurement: 95mA
